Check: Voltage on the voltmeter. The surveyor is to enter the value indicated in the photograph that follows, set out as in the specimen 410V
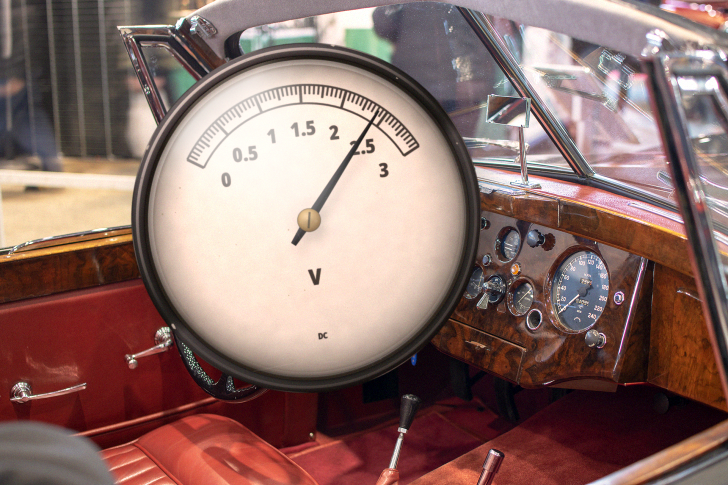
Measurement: 2.4V
